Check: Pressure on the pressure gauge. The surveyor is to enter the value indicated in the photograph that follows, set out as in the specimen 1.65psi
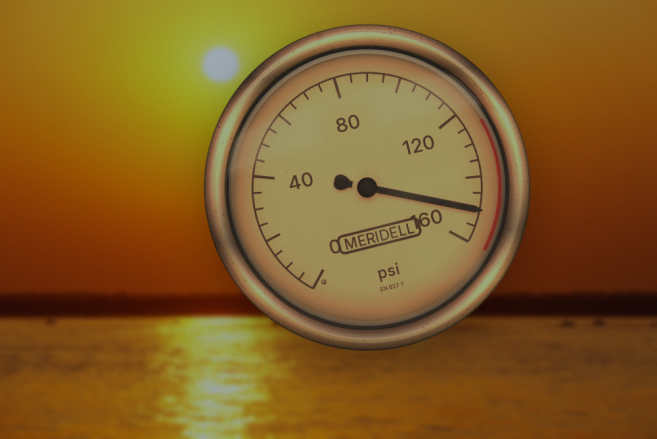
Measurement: 150psi
